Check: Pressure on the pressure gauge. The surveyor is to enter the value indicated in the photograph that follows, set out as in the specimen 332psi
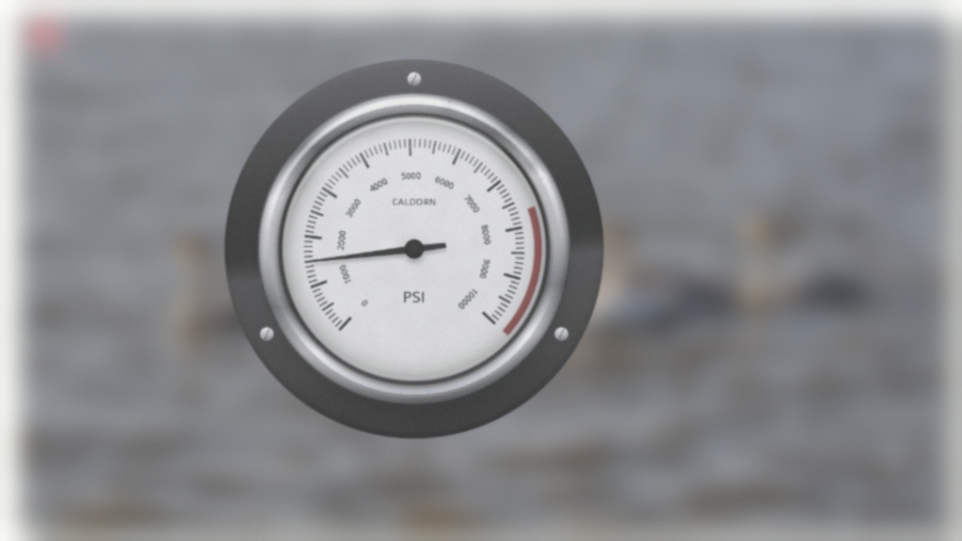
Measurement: 1500psi
